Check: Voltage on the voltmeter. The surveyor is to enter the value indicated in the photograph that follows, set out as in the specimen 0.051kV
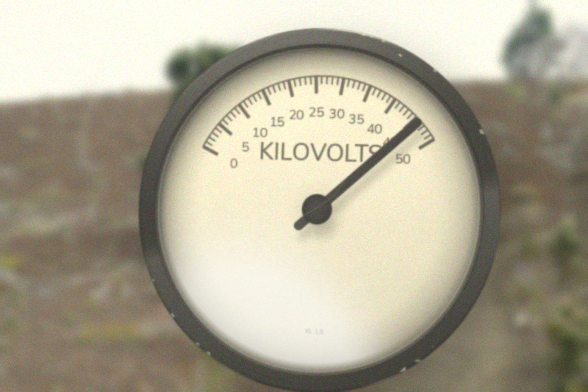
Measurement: 46kV
